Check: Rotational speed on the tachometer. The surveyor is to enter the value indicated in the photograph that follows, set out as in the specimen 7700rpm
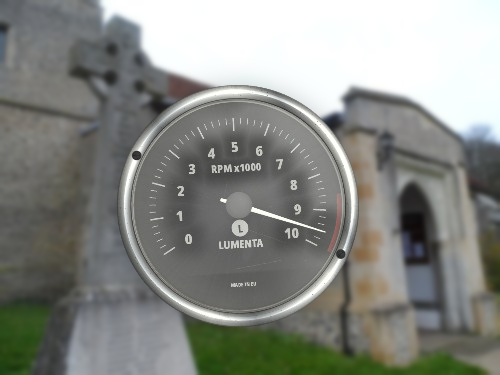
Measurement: 9600rpm
